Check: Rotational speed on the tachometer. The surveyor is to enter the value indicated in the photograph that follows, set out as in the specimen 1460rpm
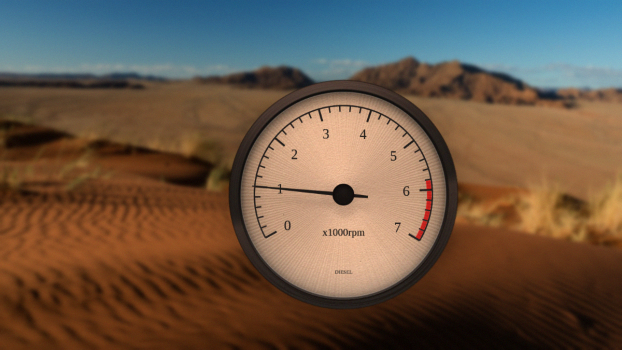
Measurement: 1000rpm
